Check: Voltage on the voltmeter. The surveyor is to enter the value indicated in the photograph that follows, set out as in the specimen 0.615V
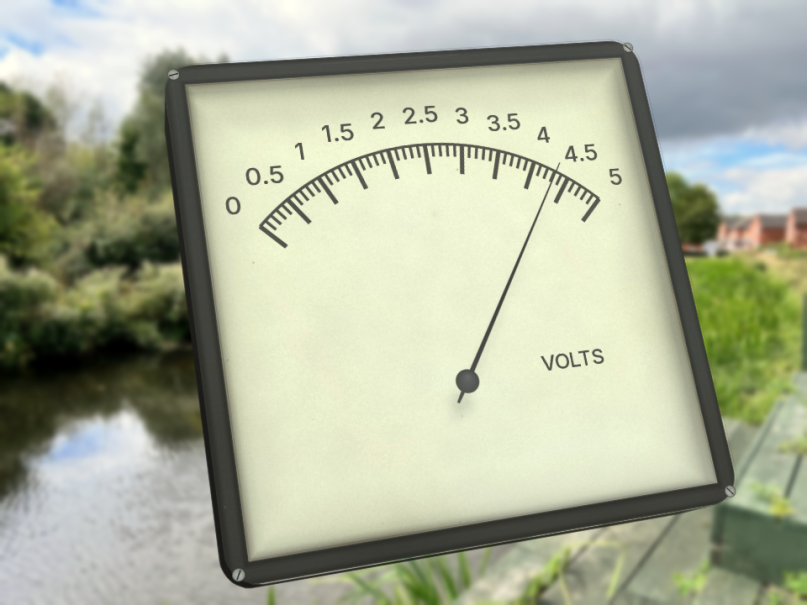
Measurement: 4.3V
